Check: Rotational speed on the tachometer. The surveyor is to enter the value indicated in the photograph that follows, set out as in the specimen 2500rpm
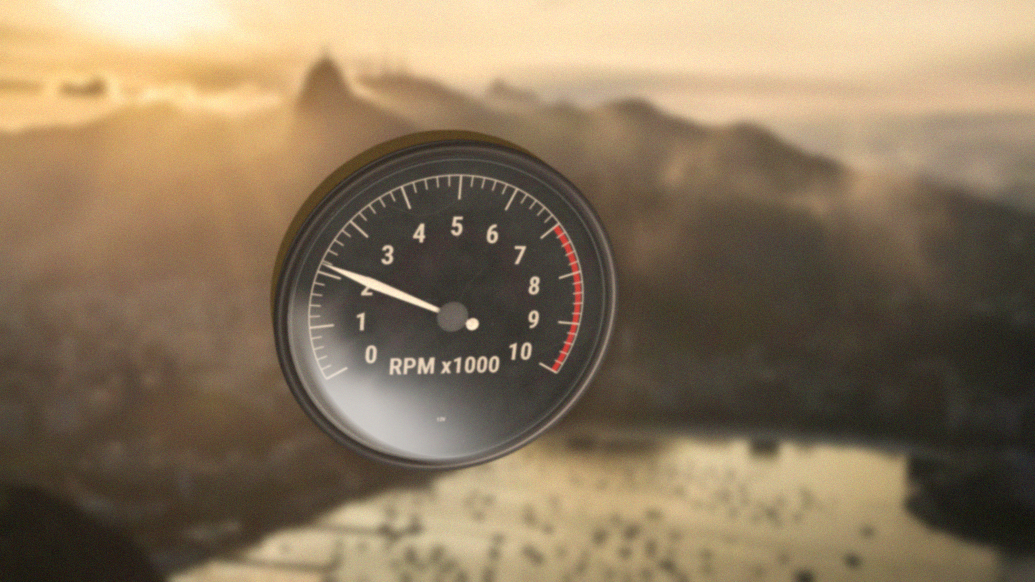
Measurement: 2200rpm
